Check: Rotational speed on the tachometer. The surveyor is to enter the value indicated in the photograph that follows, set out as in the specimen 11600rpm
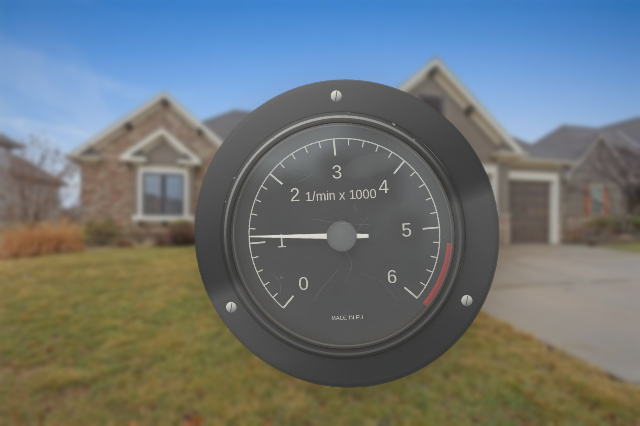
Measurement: 1100rpm
